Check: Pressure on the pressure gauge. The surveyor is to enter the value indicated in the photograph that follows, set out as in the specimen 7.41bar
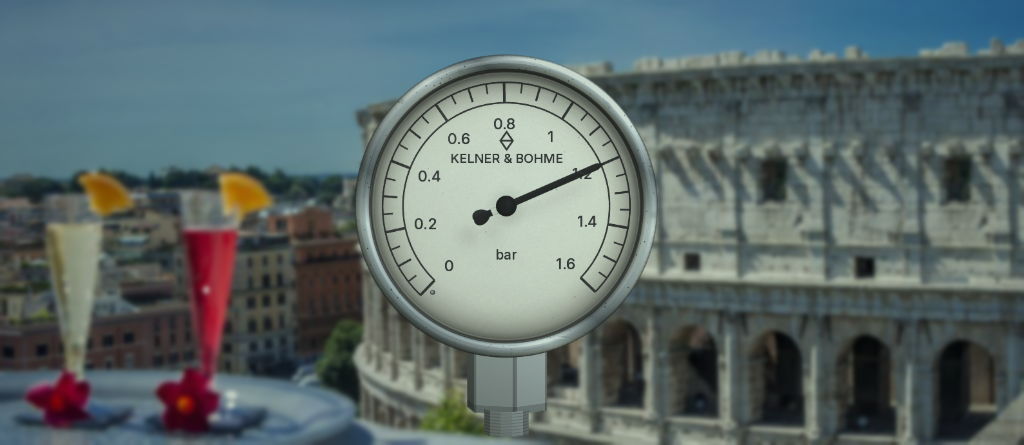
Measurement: 1.2bar
